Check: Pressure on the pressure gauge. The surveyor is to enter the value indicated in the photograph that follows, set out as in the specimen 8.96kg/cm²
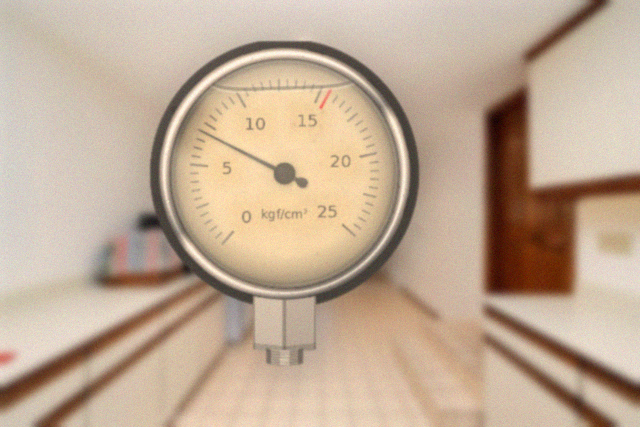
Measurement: 7kg/cm²
